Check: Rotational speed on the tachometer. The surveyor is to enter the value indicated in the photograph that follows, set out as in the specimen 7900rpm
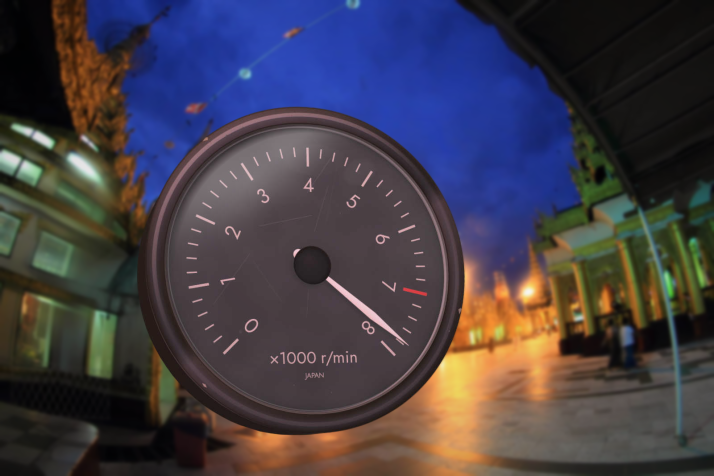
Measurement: 7800rpm
